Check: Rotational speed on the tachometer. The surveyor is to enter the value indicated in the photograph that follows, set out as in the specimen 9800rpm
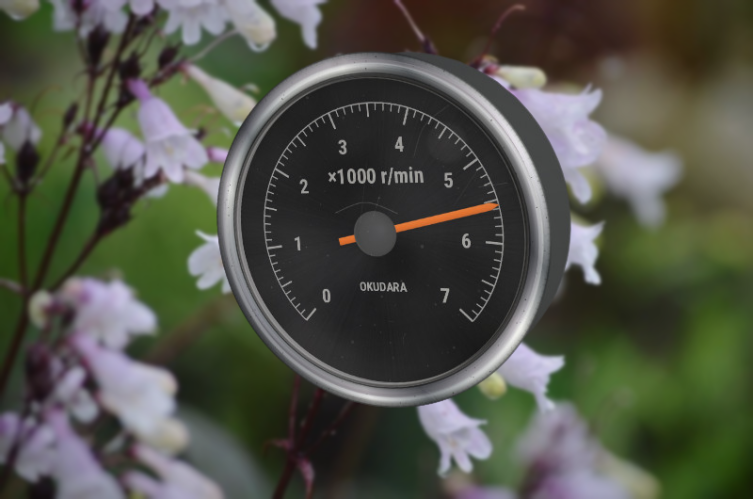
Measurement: 5550rpm
